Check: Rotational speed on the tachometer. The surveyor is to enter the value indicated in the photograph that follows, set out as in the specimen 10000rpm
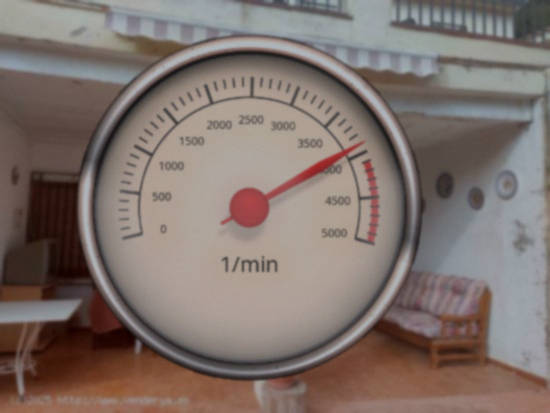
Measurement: 3900rpm
